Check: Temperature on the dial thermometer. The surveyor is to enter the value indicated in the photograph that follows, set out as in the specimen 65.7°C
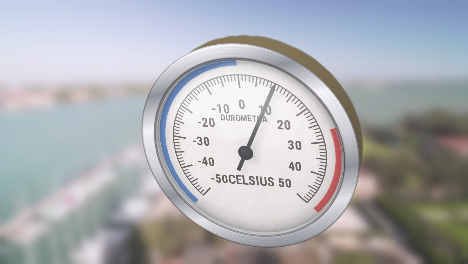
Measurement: 10°C
